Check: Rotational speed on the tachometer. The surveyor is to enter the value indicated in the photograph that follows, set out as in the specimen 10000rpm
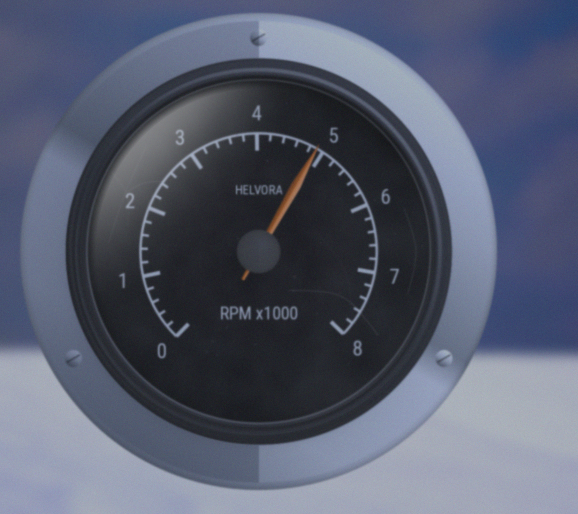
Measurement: 4900rpm
